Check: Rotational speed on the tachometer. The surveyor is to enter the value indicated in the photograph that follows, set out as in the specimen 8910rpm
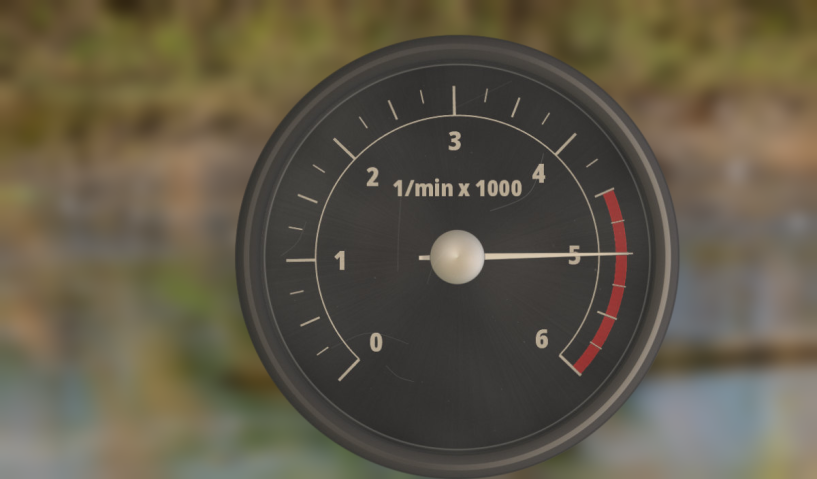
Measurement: 5000rpm
